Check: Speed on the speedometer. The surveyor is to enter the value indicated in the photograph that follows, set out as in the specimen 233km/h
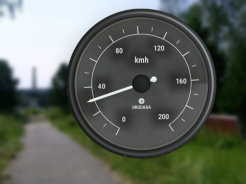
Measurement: 30km/h
